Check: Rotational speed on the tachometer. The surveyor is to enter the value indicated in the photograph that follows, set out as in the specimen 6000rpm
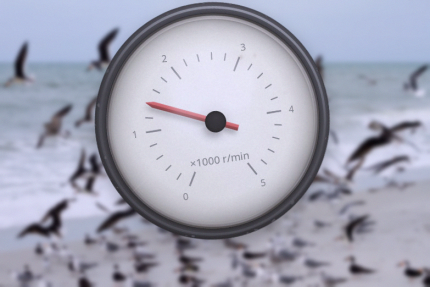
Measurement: 1400rpm
